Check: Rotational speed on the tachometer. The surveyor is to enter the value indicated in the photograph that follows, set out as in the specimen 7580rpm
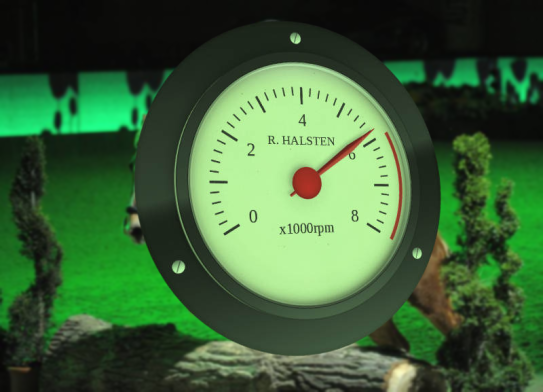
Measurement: 5800rpm
